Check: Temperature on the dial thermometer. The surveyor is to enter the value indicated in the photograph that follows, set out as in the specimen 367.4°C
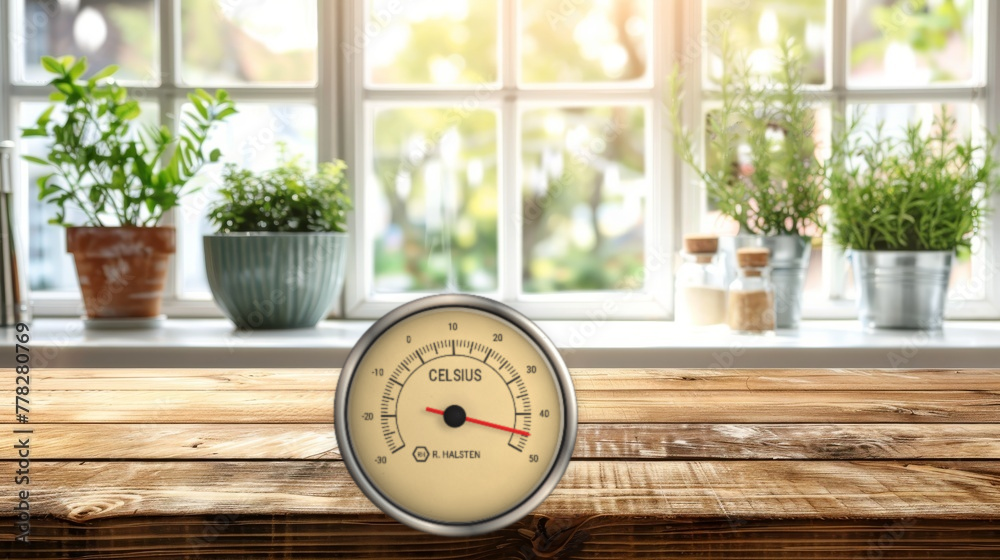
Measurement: 45°C
